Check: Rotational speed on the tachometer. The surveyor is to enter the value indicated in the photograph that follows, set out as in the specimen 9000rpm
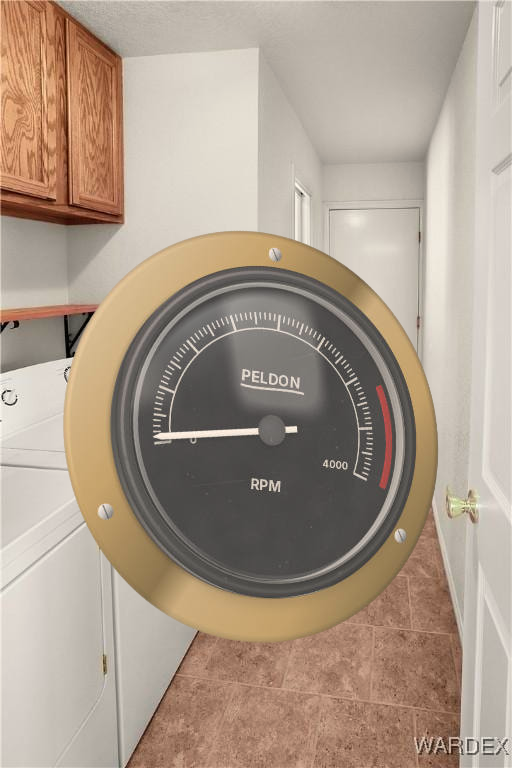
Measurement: 50rpm
